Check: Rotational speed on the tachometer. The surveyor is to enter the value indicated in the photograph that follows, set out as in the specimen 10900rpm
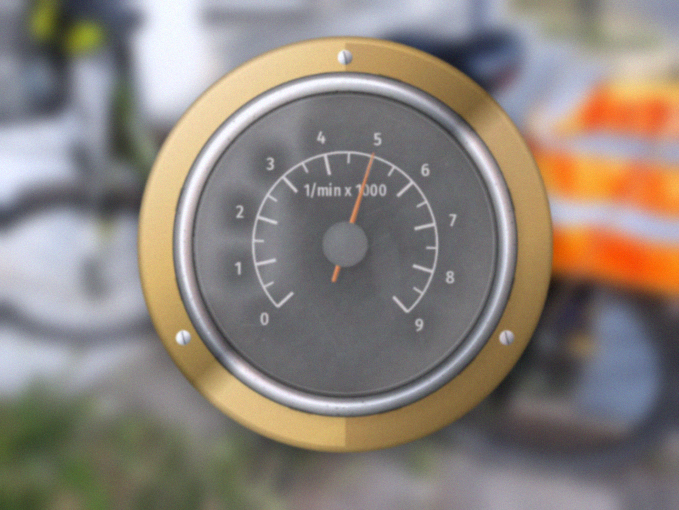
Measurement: 5000rpm
